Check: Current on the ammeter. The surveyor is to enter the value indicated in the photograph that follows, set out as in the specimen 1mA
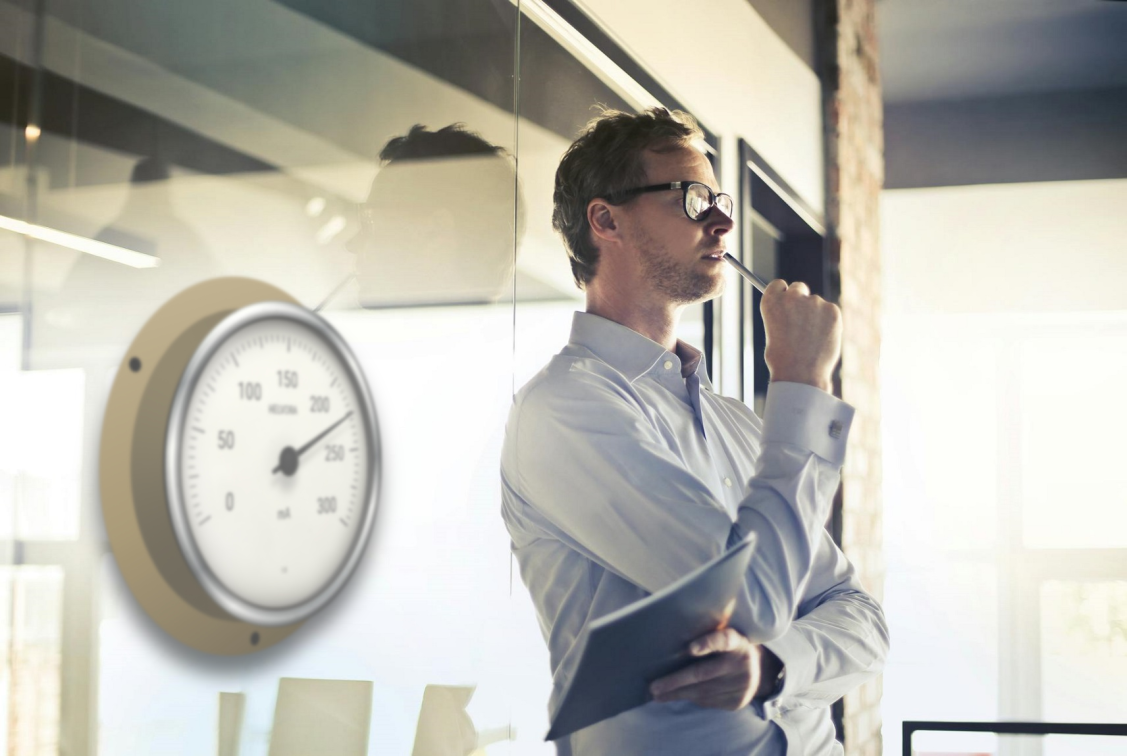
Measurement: 225mA
